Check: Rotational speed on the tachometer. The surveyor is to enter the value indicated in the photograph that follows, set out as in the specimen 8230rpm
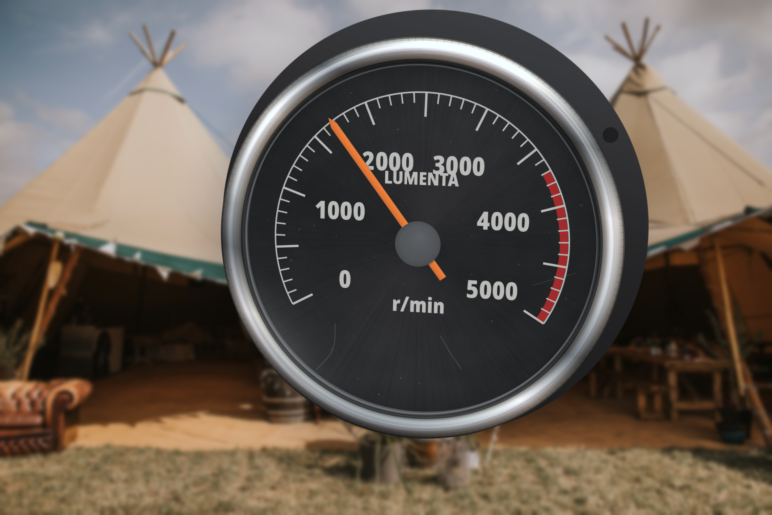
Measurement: 1700rpm
